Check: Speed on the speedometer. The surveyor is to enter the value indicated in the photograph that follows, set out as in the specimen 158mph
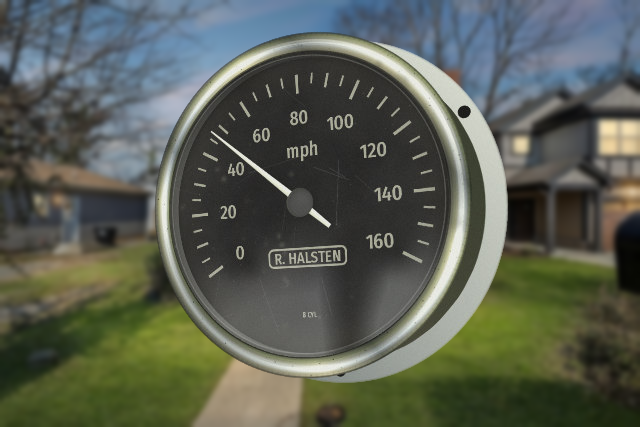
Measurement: 47.5mph
